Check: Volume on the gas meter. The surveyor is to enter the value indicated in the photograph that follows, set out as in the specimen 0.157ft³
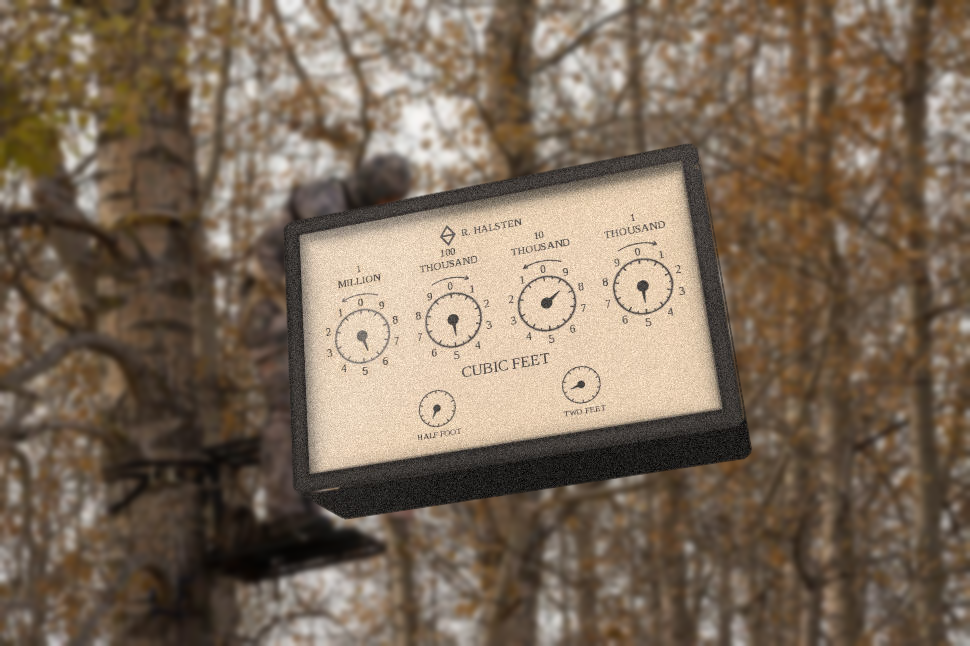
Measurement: 548500ft³
